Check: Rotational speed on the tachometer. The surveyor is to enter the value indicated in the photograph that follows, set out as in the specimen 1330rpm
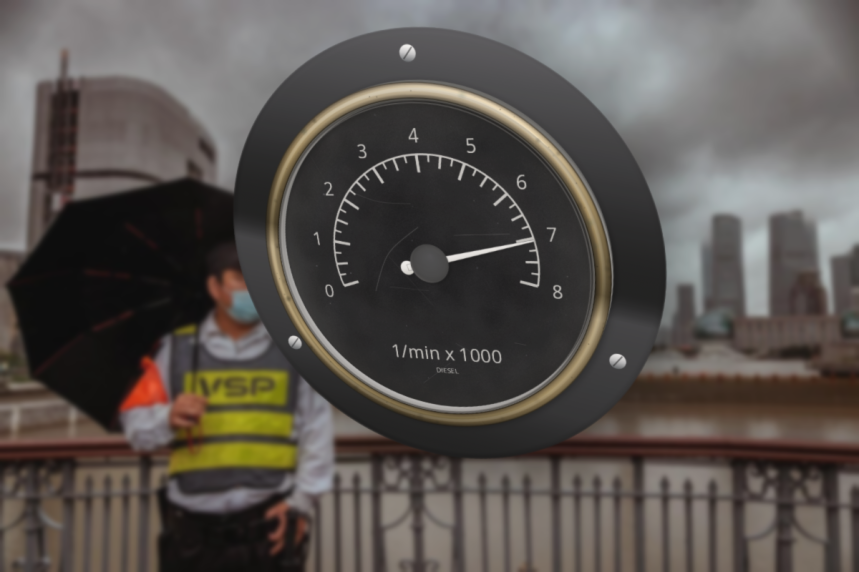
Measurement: 7000rpm
